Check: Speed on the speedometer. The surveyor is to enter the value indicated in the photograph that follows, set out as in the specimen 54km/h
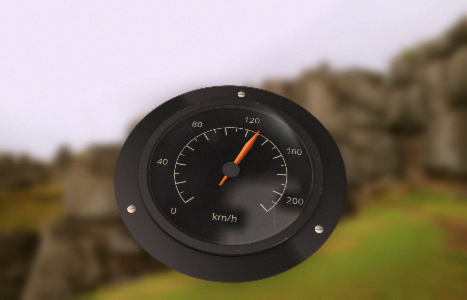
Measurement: 130km/h
